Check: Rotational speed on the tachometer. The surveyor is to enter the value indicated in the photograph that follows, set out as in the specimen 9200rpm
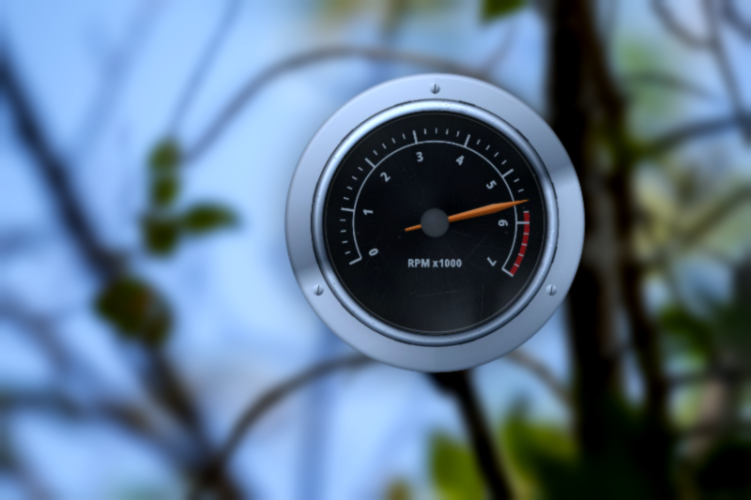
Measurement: 5600rpm
